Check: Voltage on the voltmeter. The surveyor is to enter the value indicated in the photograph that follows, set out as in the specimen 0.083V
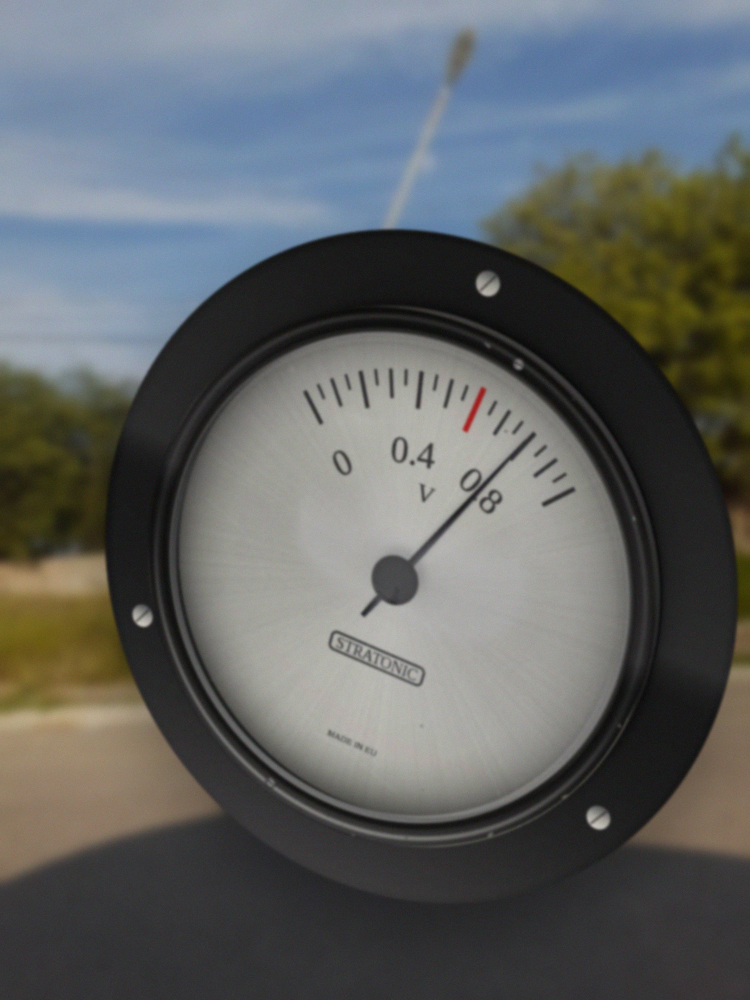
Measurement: 0.8V
